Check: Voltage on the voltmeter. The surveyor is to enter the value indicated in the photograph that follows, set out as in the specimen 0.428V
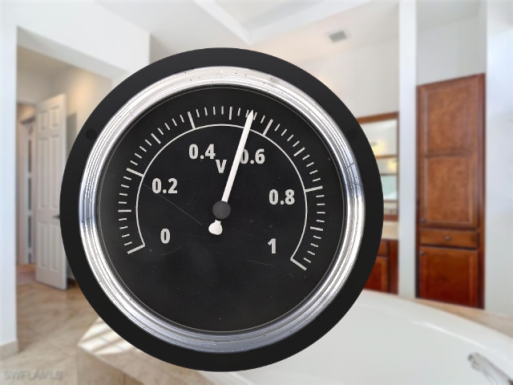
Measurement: 0.55V
